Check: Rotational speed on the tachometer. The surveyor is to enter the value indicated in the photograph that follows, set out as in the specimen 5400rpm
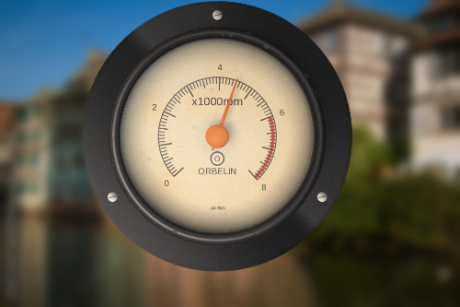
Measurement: 4500rpm
